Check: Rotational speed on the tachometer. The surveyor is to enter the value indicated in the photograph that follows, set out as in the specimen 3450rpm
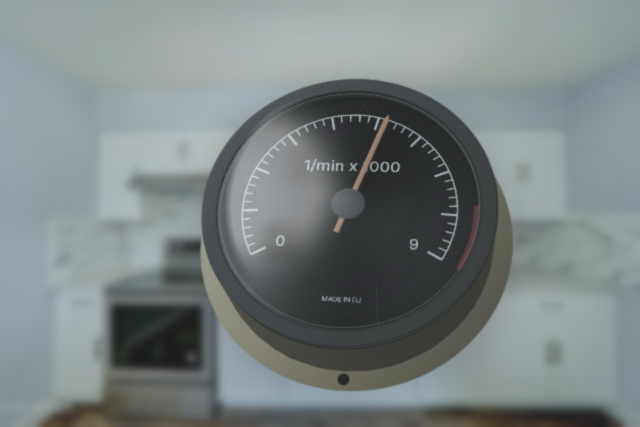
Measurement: 5200rpm
